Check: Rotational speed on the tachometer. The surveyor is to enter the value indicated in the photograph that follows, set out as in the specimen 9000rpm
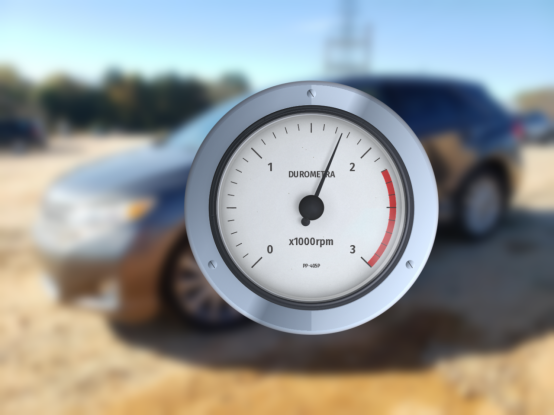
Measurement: 1750rpm
